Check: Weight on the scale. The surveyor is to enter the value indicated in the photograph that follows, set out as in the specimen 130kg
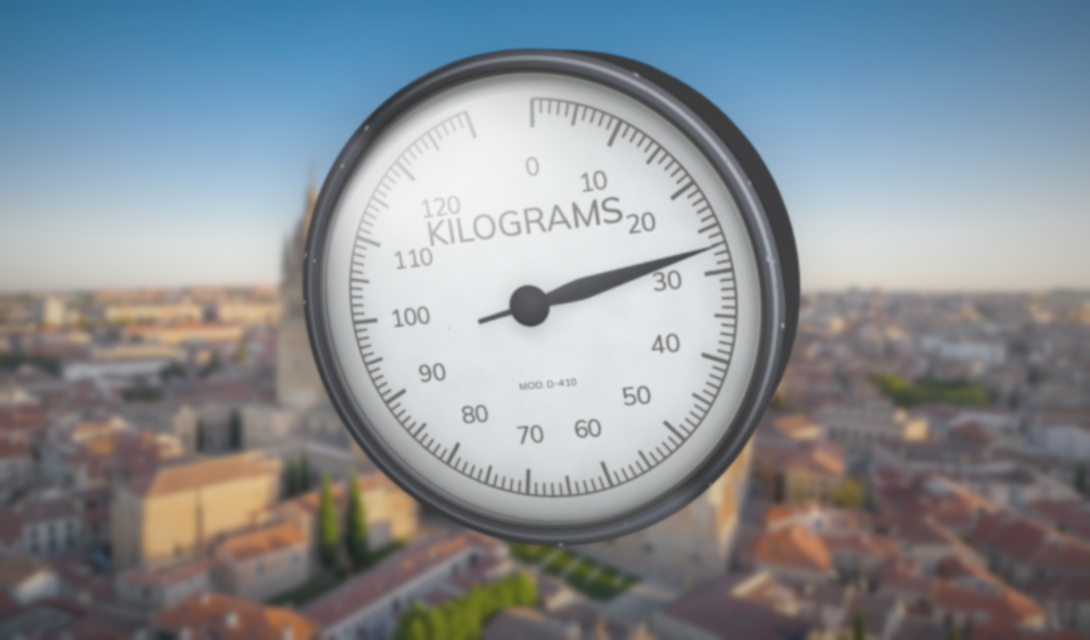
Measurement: 27kg
